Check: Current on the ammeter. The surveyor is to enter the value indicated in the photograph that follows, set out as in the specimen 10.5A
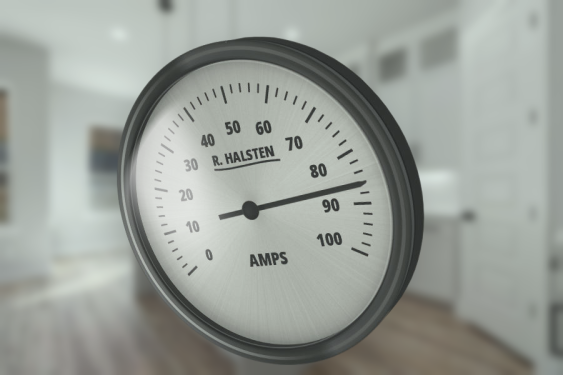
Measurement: 86A
